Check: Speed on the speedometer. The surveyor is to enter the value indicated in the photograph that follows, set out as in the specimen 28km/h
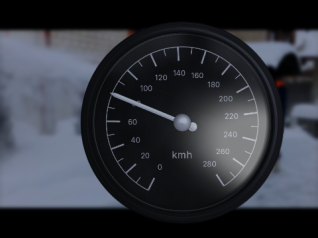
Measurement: 80km/h
